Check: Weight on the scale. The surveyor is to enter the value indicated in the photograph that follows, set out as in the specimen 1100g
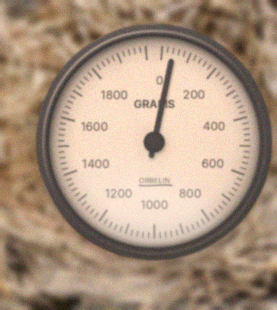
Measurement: 40g
